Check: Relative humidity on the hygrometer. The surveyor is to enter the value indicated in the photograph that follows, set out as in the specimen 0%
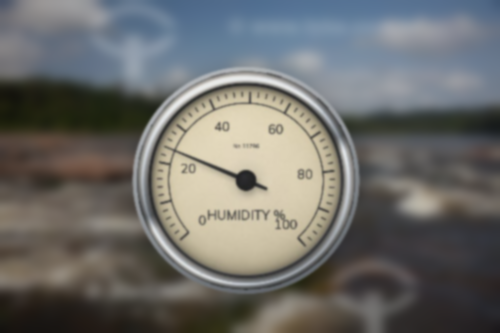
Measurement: 24%
